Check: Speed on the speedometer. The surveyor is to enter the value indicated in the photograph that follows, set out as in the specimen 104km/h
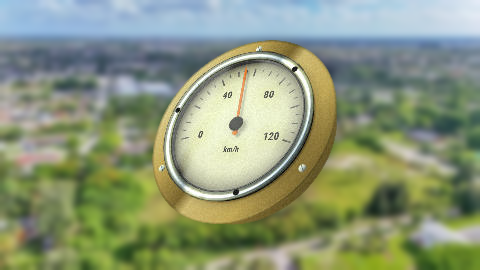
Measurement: 55km/h
